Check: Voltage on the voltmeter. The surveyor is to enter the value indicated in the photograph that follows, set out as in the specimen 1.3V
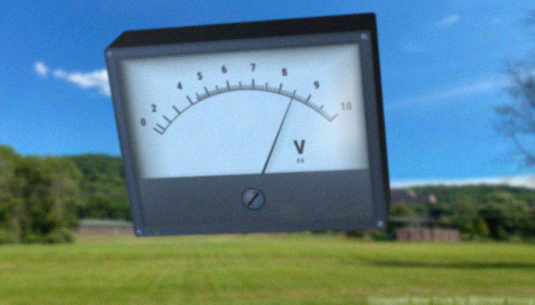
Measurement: 8.5V
